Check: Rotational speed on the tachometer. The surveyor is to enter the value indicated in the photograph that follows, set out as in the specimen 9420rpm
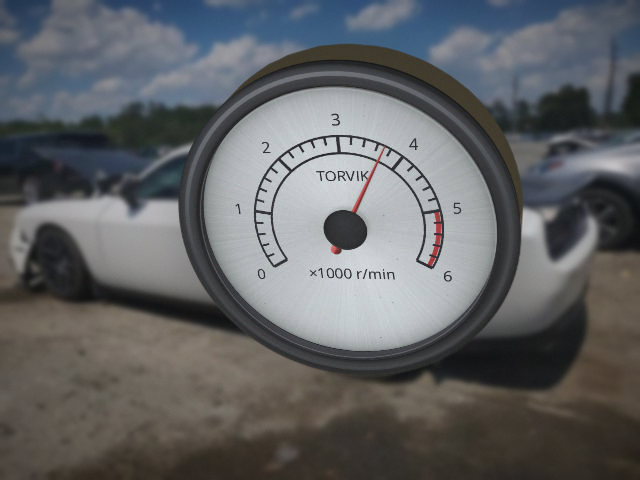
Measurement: 3700rpm
